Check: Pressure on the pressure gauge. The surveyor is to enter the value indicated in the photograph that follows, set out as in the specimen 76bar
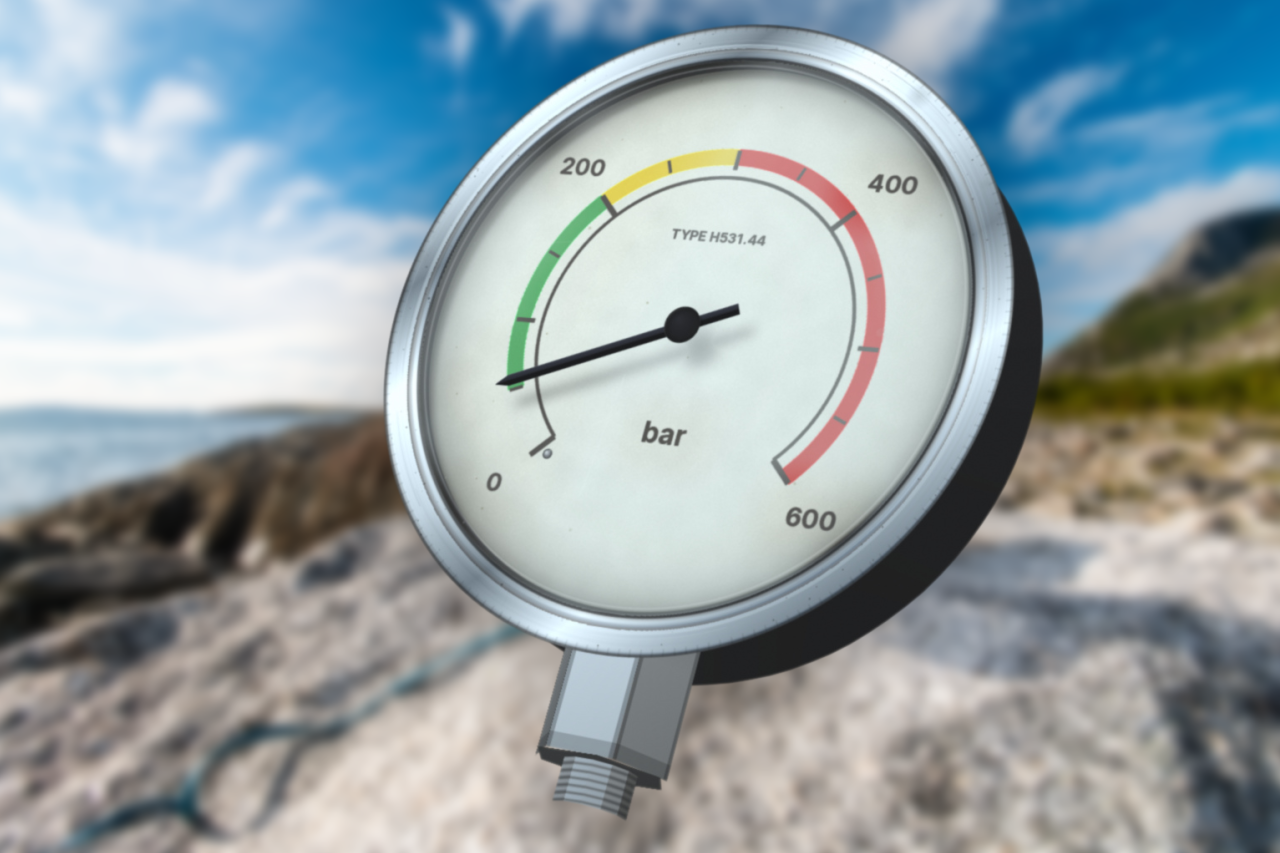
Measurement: 50bar
